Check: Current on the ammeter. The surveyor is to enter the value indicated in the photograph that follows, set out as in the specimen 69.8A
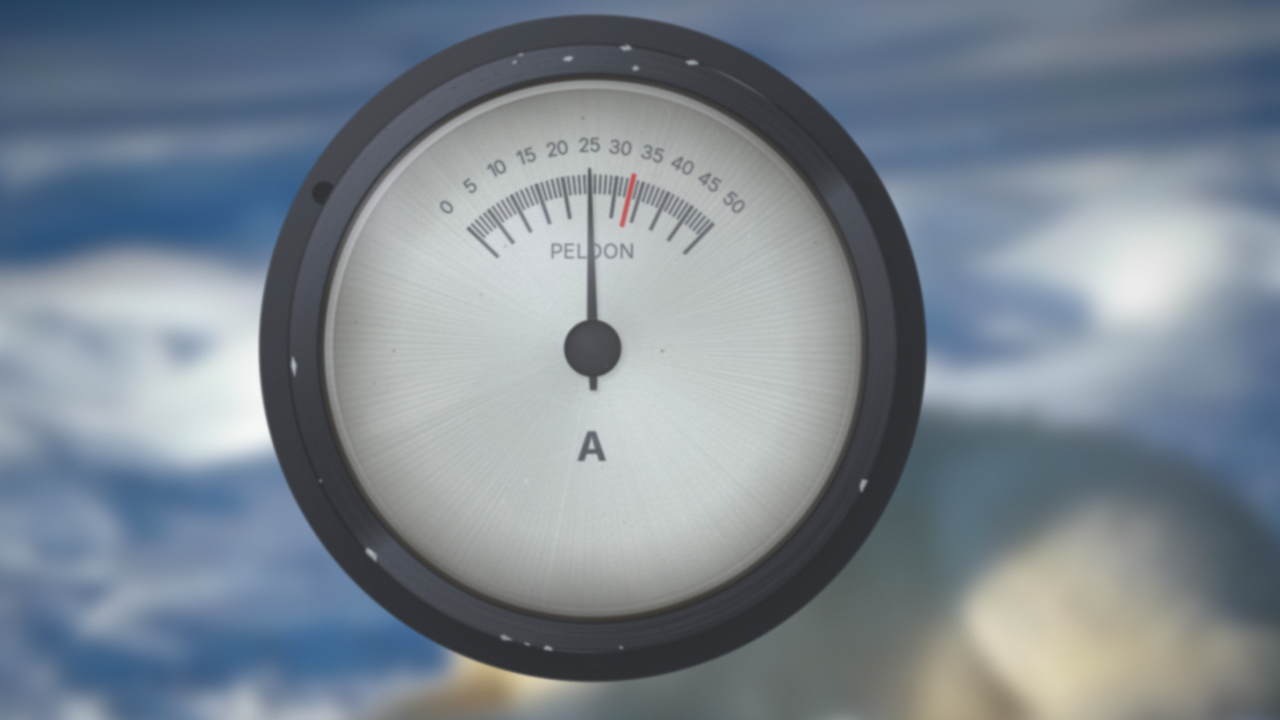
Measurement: 25A
